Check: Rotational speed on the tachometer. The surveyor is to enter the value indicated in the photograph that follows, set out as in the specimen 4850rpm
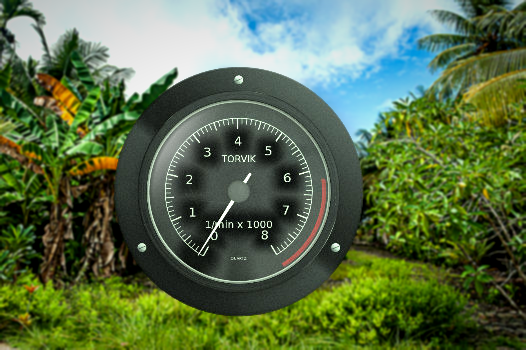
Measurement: 100rpm
